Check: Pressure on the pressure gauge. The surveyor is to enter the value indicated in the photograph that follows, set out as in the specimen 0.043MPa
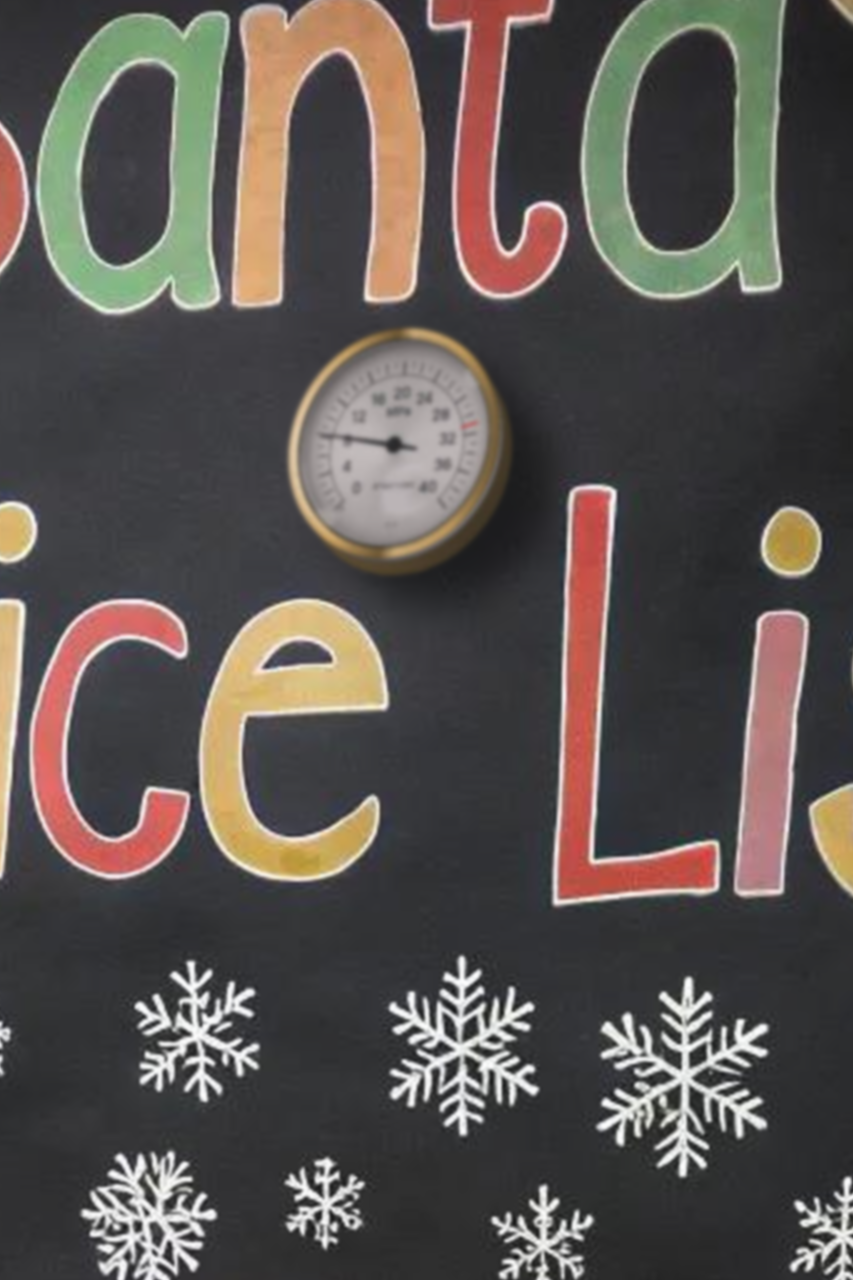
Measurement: 8MPa
